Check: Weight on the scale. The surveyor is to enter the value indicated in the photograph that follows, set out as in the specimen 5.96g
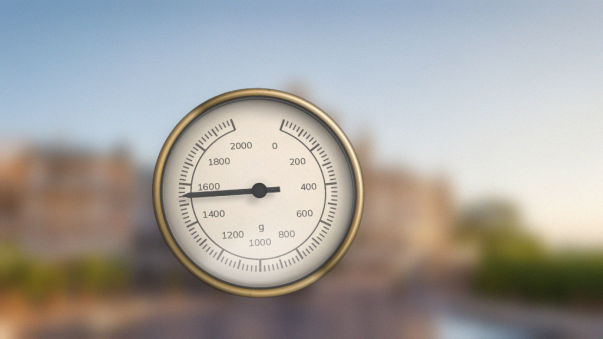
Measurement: 1540g
